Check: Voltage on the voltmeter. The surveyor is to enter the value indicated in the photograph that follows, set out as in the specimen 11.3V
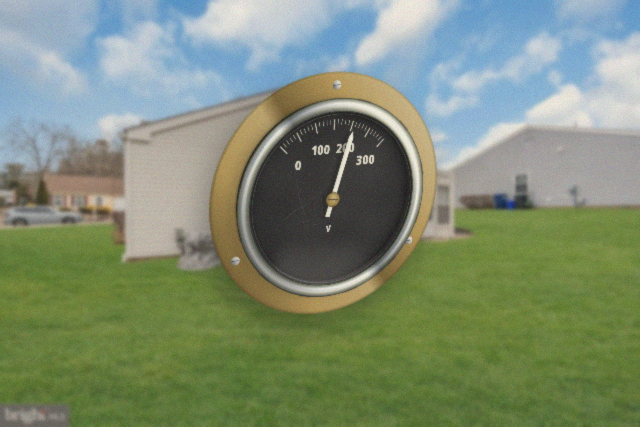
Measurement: 200V
